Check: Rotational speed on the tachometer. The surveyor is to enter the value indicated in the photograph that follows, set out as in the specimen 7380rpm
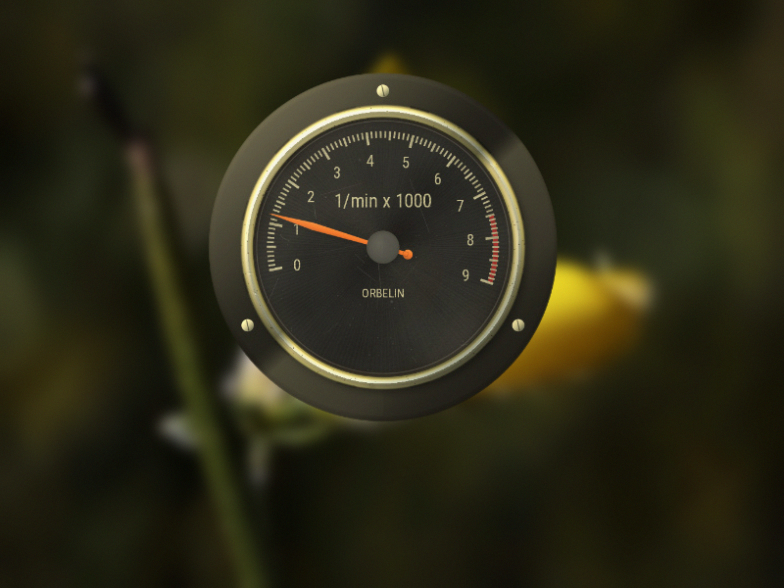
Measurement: 1200rpm
